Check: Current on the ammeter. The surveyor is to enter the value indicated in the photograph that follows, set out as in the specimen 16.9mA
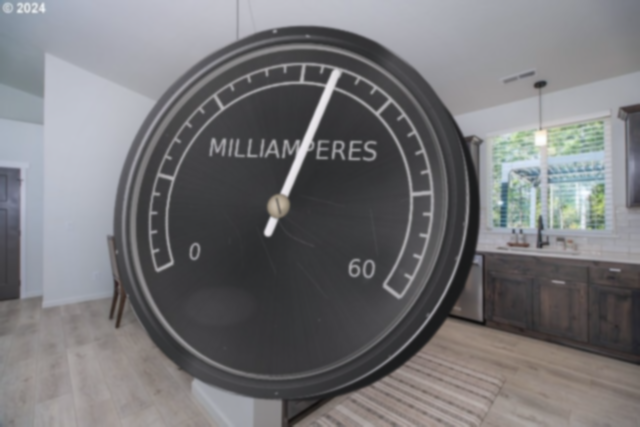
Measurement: 34mA
